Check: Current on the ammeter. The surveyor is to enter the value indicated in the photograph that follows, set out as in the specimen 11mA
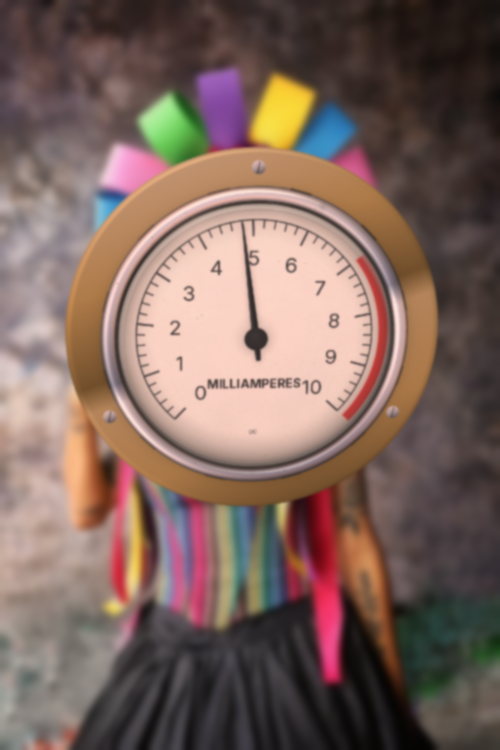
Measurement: 4.8mA
